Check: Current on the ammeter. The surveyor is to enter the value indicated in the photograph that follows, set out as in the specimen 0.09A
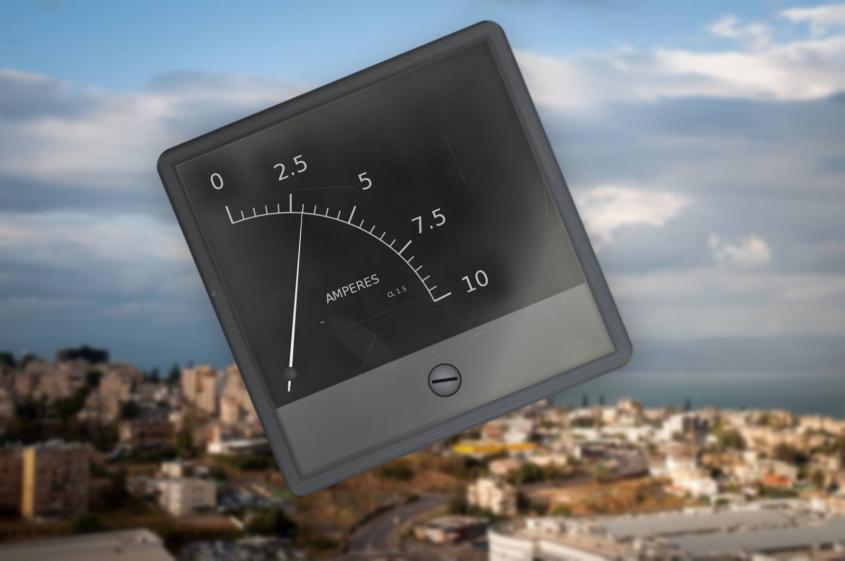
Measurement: 3A
